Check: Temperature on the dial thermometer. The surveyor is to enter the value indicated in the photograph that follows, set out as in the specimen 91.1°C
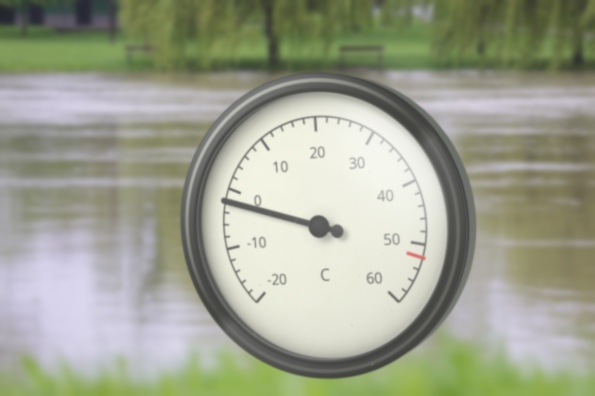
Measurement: -2°C
